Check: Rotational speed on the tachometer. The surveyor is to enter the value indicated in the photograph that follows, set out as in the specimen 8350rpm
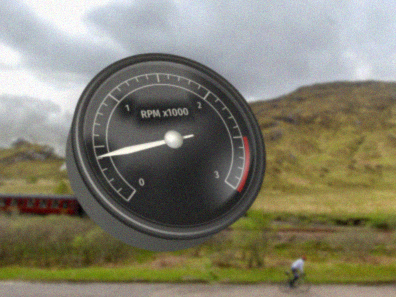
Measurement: 400rpm
